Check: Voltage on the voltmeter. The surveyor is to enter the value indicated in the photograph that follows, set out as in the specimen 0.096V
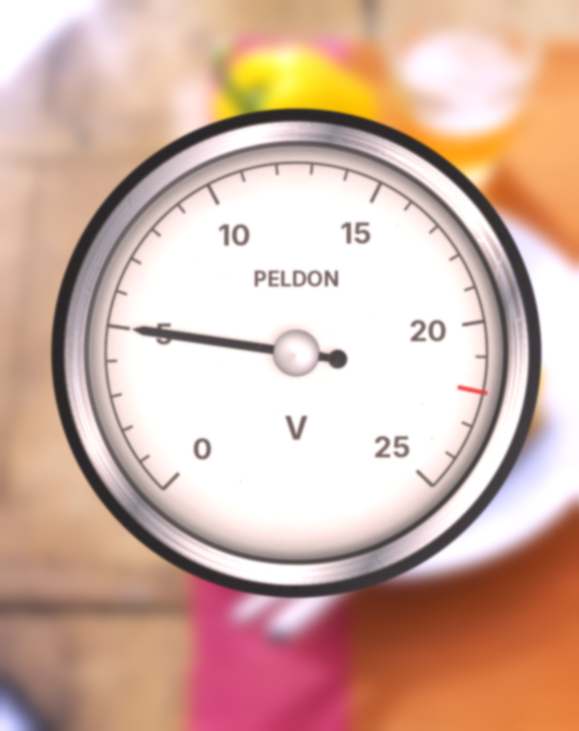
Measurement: 5V
